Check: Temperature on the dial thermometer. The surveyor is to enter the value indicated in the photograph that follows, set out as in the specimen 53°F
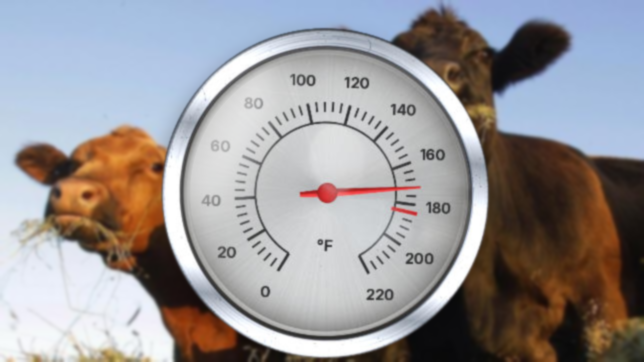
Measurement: 172°F
